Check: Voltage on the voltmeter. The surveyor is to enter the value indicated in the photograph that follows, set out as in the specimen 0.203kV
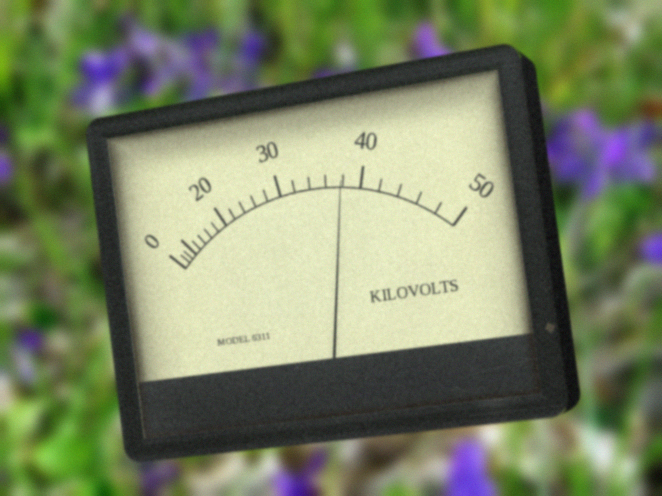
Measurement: 38kV
